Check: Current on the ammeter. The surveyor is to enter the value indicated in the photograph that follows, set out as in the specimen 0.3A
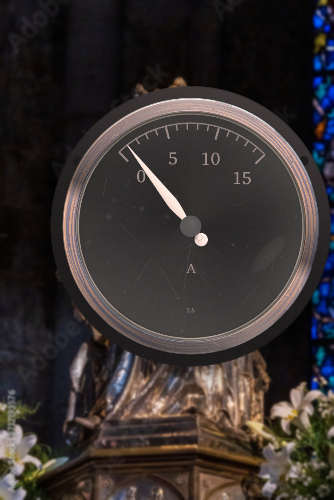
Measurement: 1A
